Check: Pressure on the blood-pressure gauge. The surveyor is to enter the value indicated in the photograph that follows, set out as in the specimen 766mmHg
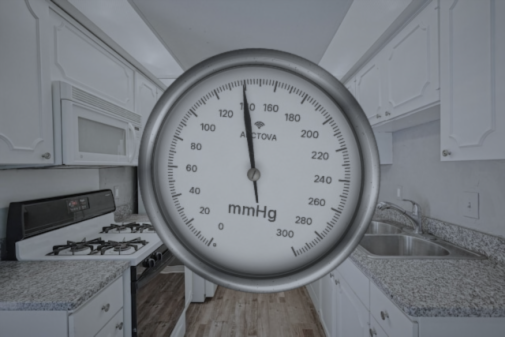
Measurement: 140mmHg
